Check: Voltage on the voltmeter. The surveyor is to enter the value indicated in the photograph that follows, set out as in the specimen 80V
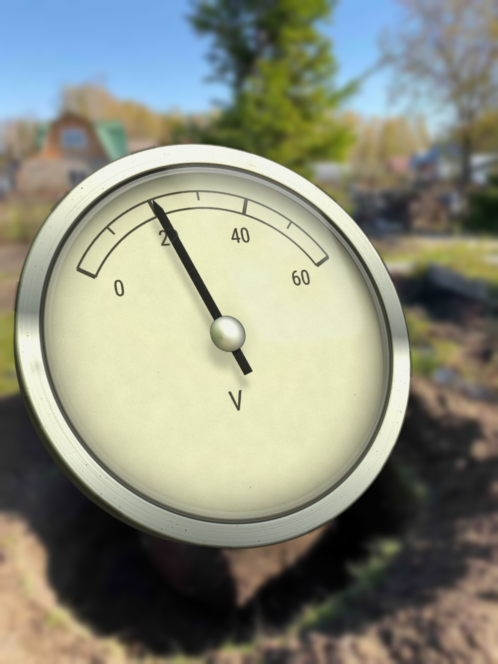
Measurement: 20V
